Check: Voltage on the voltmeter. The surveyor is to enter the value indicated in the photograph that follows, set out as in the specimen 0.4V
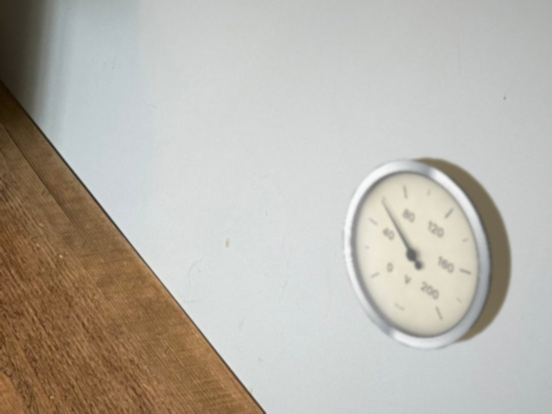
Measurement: 60V
